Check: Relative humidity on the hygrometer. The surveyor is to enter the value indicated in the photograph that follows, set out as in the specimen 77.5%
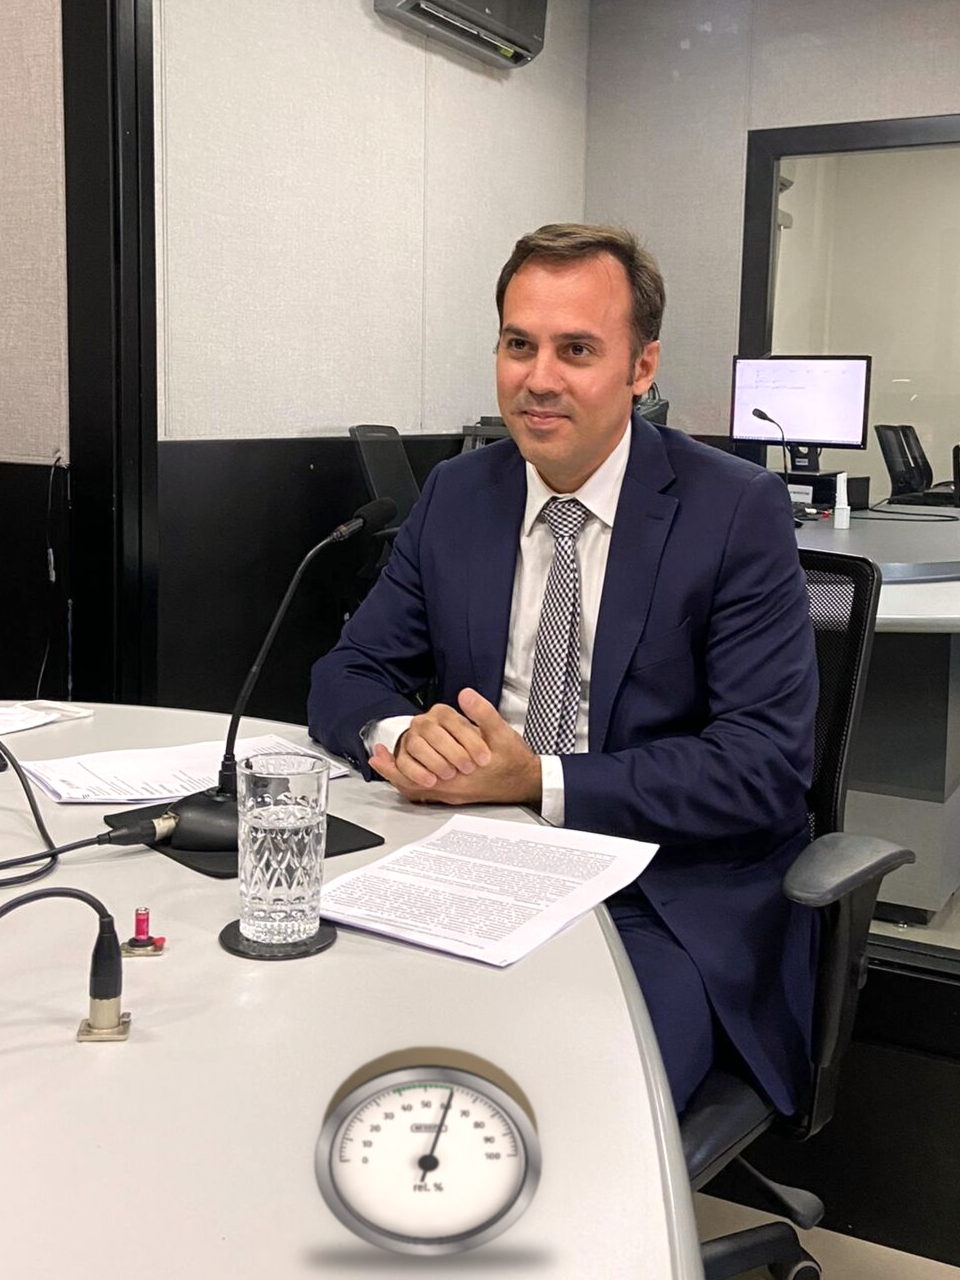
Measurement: 60%
